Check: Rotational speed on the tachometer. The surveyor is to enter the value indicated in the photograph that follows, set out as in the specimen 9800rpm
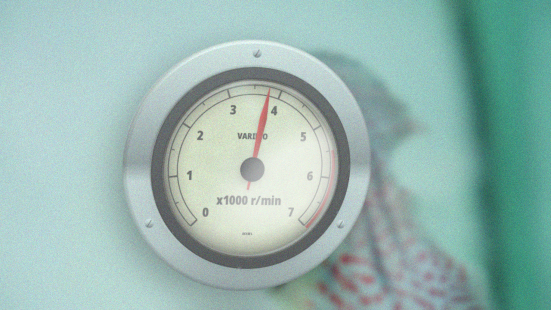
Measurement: 3750rpm
